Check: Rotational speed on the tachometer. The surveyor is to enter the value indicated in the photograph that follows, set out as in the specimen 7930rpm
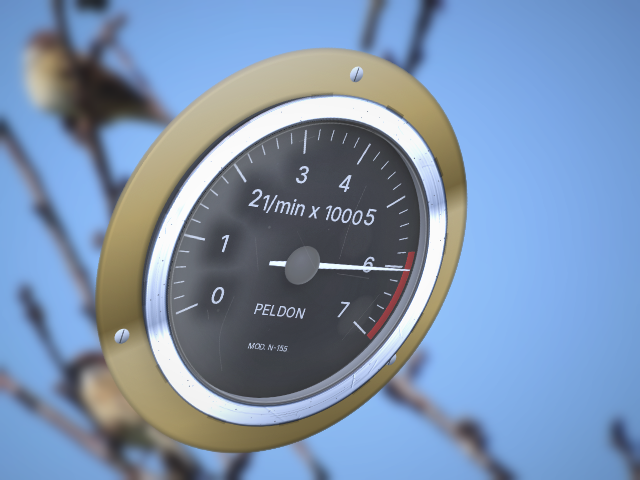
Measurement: 6000rpm
